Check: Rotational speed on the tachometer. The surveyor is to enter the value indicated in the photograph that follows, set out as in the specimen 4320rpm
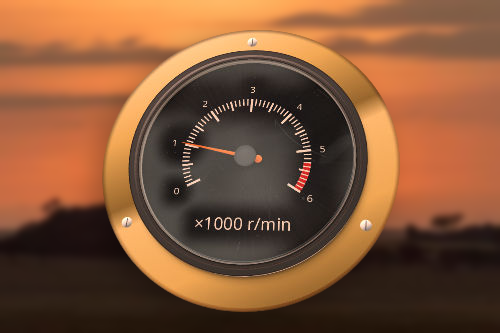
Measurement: 1000rpm
